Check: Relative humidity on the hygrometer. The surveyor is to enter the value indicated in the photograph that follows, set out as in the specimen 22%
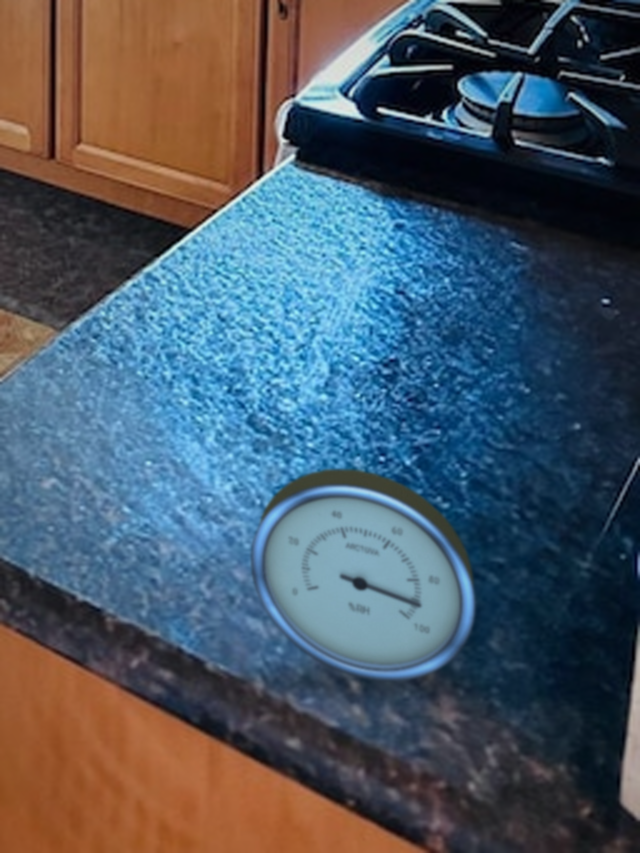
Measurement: 90%
